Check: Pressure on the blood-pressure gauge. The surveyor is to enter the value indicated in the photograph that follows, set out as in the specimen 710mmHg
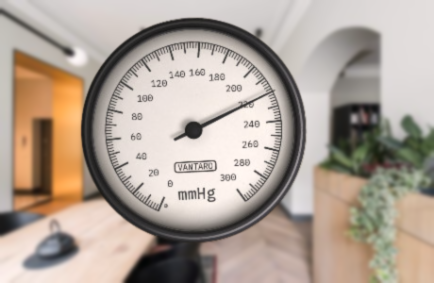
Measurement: 220mmHg
